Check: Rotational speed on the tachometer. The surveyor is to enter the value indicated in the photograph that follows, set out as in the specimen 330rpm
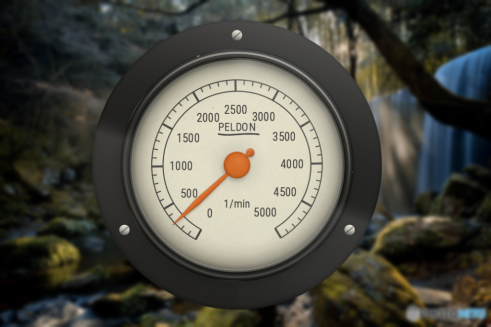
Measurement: 300rpm
